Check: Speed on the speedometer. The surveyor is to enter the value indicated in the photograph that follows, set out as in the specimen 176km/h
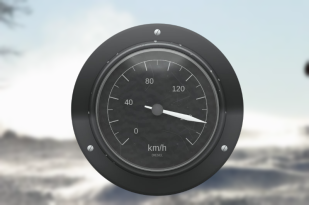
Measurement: 160km/h
